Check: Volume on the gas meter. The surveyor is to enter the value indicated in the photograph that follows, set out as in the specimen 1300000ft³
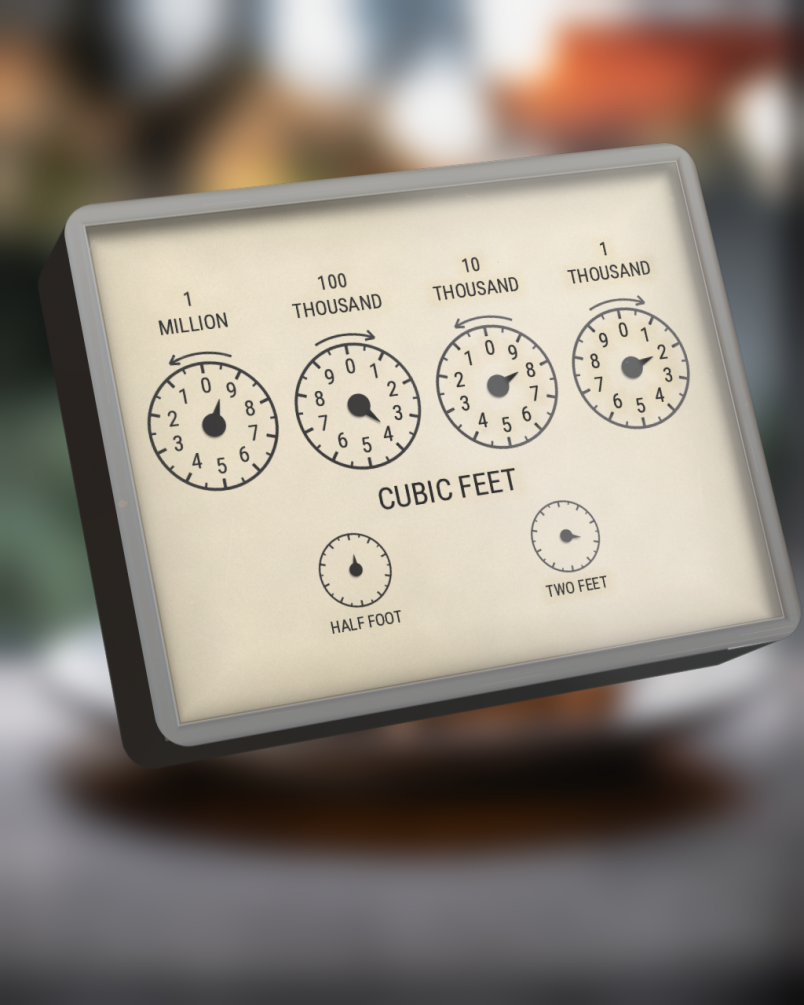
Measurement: 938200ft³
